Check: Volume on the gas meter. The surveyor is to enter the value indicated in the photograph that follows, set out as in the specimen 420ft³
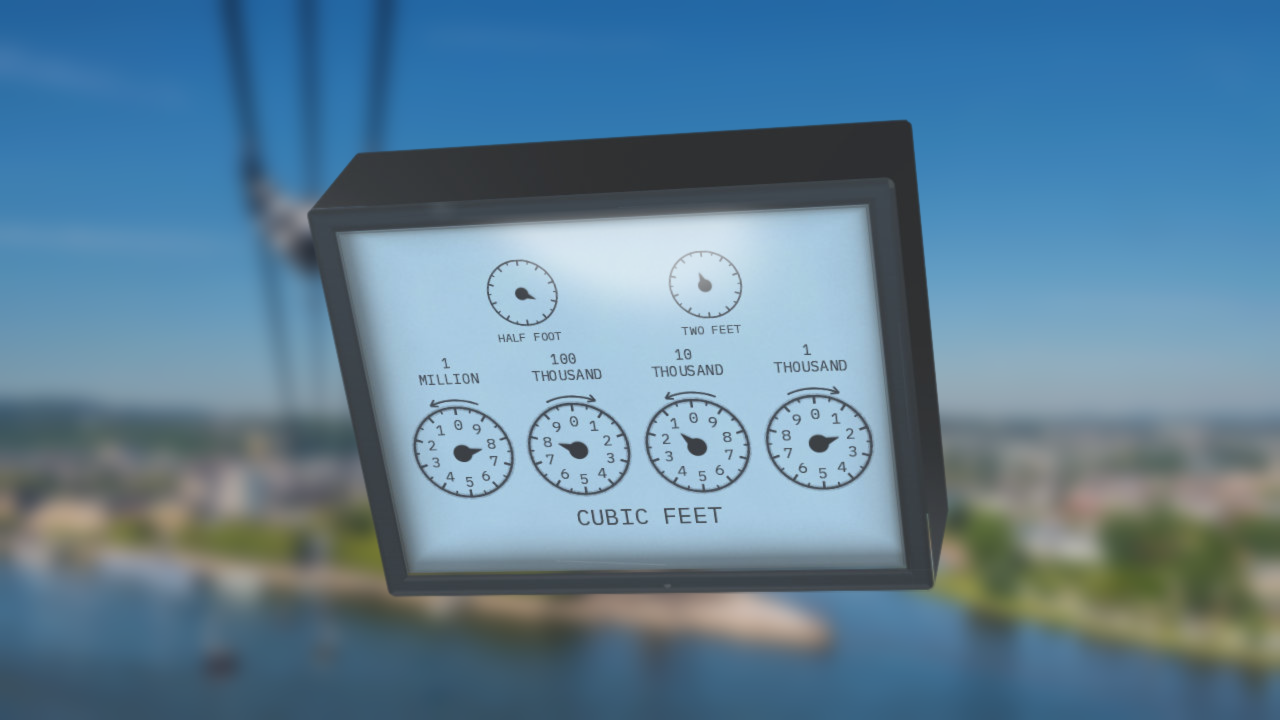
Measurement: 781200ft³
